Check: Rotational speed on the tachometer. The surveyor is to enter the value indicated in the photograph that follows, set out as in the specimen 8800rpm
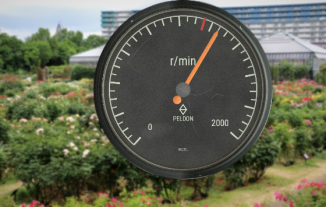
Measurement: 1250rpm
